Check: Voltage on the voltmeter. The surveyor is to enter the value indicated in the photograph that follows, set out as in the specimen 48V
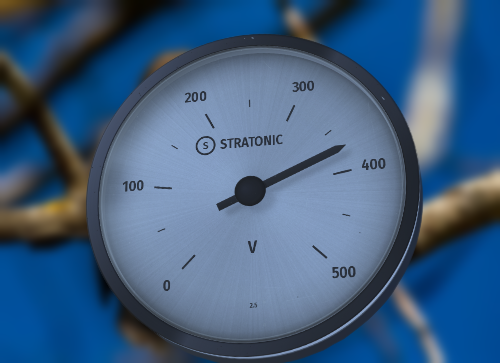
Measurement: 375V
